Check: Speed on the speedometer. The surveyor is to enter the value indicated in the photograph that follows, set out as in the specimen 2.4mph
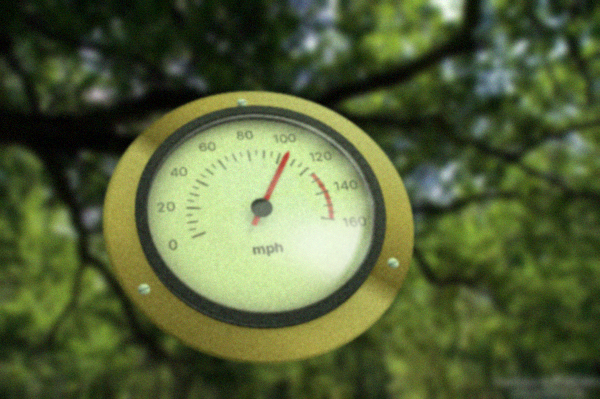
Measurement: 105mph
